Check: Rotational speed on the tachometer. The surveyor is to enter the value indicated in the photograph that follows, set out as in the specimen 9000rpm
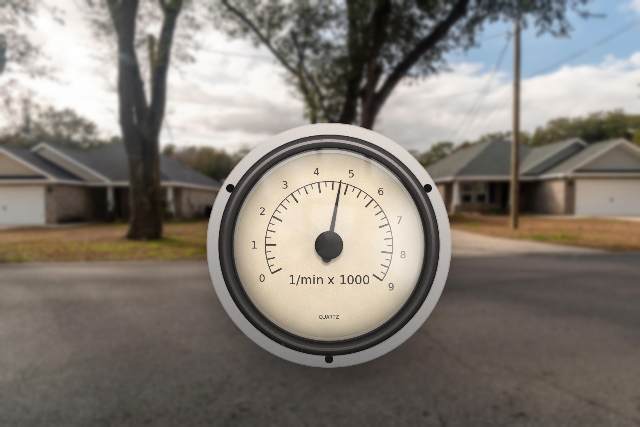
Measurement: 4750rpm
